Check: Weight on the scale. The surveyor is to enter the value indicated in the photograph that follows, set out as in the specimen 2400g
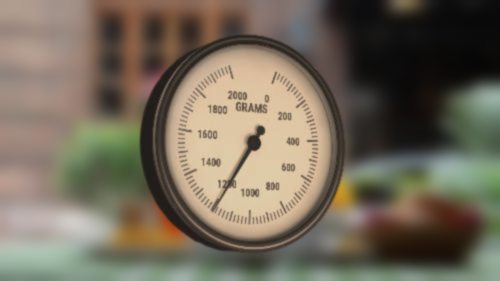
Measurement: 1200g
